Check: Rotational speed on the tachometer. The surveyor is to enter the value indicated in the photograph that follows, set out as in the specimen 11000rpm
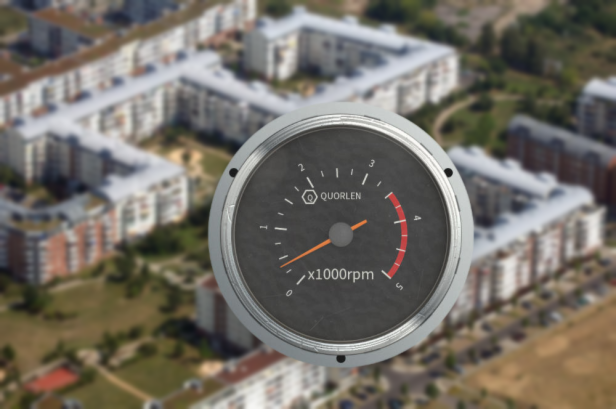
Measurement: 375rpm
